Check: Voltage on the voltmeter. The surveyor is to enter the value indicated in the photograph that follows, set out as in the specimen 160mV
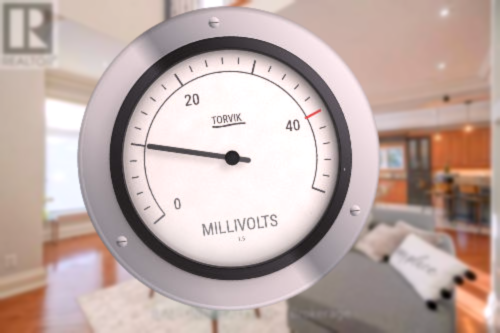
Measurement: 10mV
